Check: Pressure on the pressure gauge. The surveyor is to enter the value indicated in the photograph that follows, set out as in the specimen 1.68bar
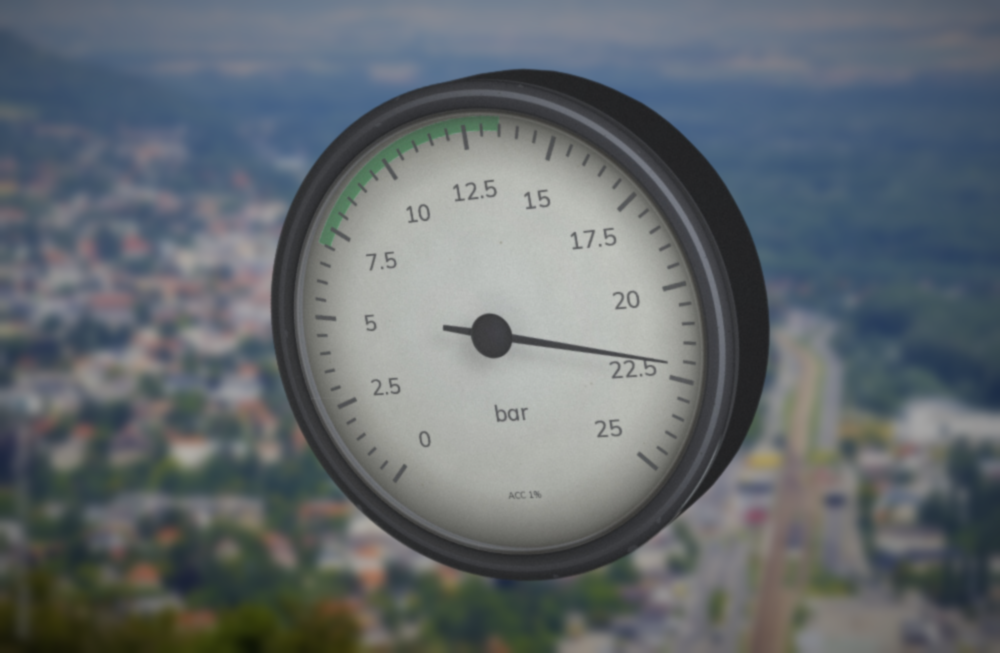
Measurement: 22bar
